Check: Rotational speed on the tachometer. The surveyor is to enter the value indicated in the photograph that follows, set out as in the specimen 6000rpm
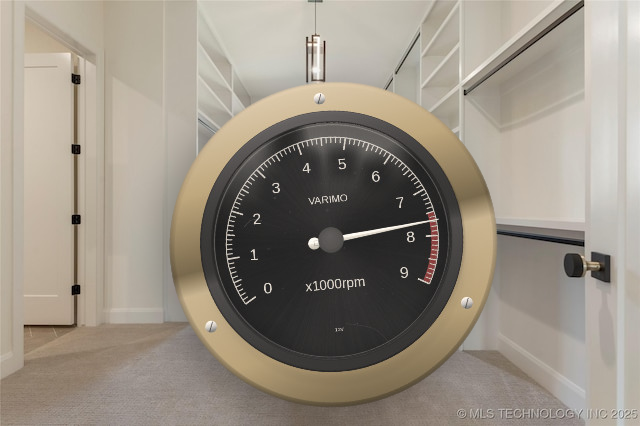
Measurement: 7700rpm
